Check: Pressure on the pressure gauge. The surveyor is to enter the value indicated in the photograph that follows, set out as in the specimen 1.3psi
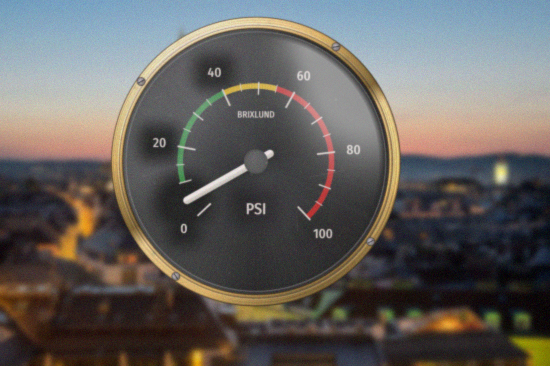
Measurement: 5psi
